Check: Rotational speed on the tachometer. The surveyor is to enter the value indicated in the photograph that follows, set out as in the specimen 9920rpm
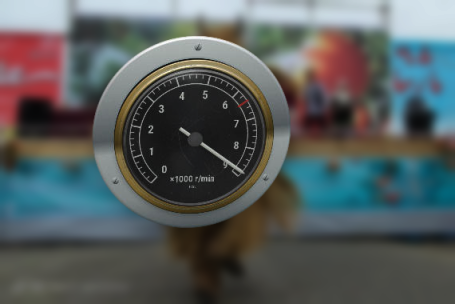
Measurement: 8800rpm
